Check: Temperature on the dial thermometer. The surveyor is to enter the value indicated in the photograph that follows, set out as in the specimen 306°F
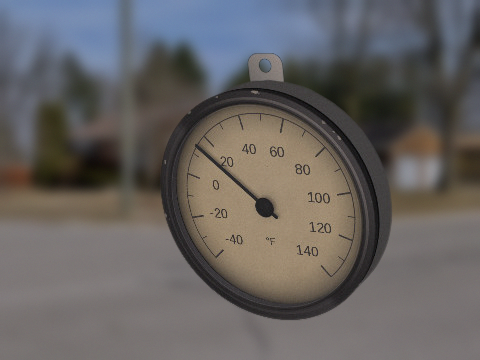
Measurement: 15°F
